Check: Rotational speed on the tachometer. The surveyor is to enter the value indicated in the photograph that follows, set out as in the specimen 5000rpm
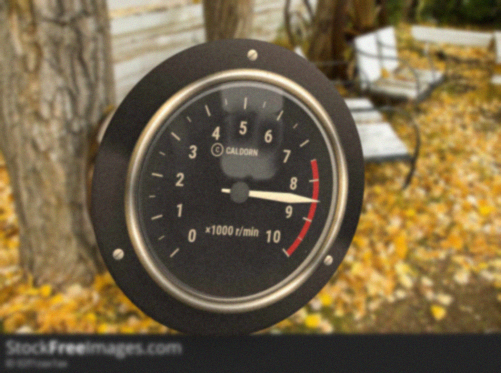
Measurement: 8500rpm
